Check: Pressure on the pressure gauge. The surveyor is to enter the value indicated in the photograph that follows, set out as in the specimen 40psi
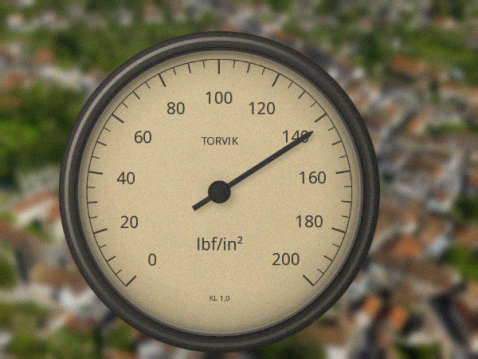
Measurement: 142.5psi
